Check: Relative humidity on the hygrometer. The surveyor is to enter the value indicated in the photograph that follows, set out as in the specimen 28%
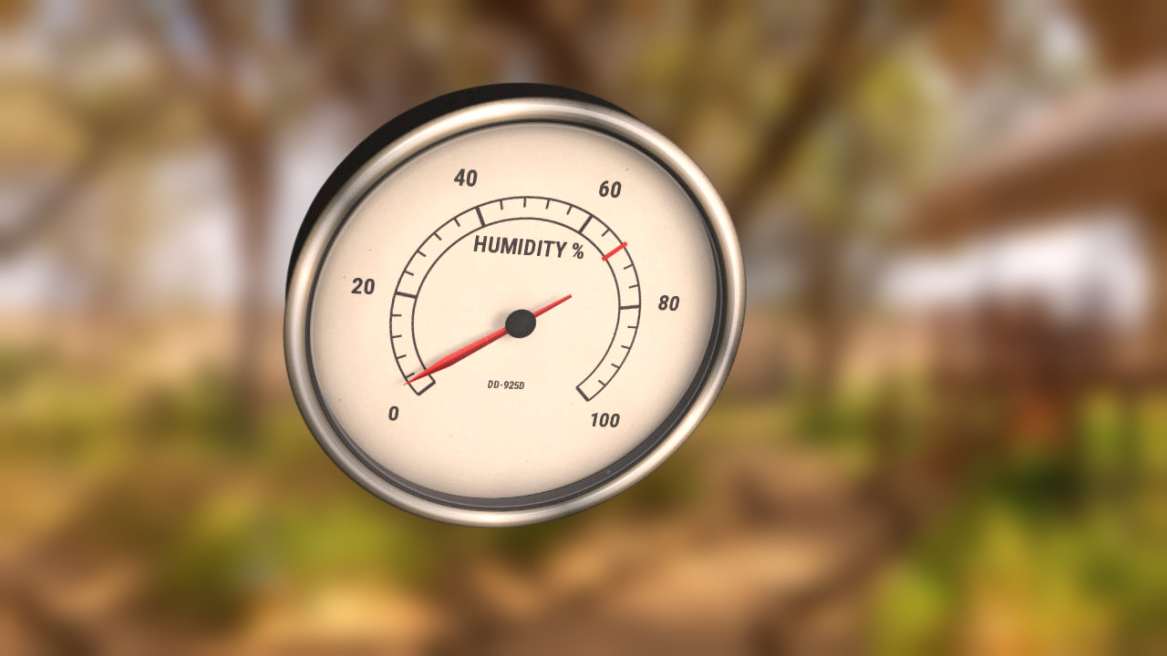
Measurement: 4%
